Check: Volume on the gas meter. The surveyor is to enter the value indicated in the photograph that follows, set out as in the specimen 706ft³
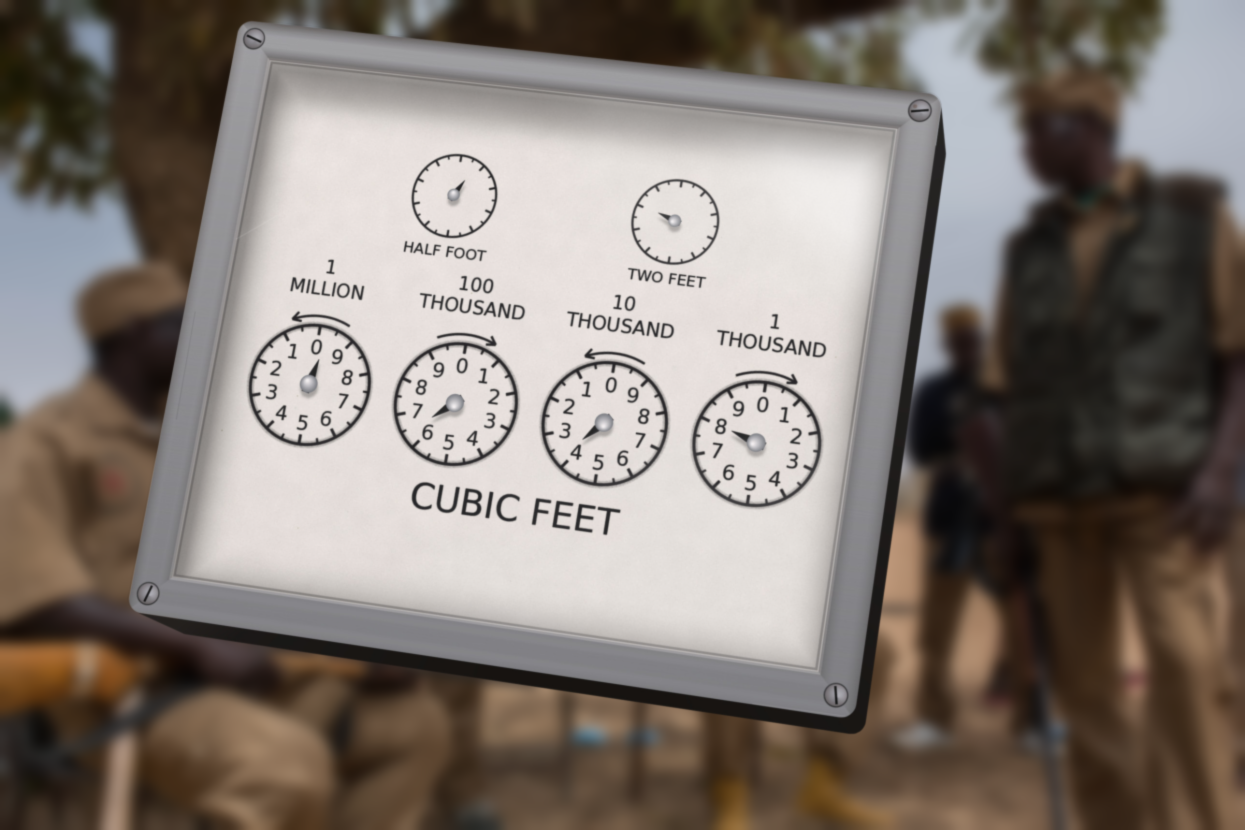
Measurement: 963800ft³
